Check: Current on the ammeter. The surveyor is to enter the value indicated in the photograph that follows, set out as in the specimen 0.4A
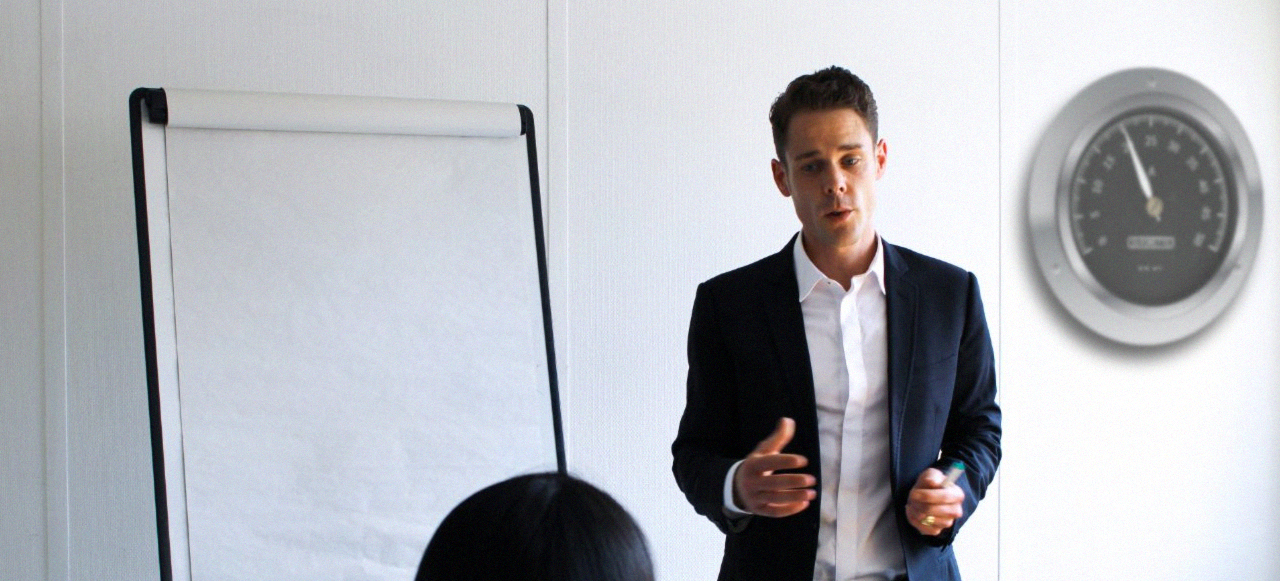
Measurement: 20A
